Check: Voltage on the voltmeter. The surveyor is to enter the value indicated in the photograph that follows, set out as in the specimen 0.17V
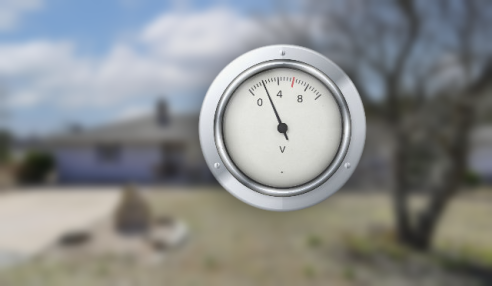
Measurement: 2V
